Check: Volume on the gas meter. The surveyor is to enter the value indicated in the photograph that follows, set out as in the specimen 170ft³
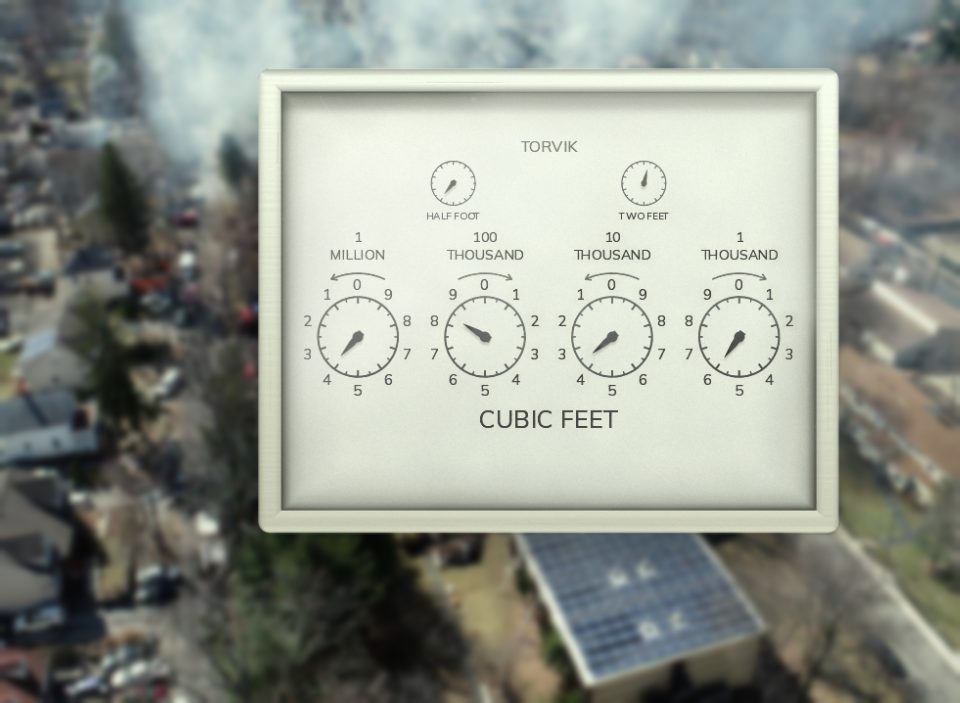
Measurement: 383600ft³
